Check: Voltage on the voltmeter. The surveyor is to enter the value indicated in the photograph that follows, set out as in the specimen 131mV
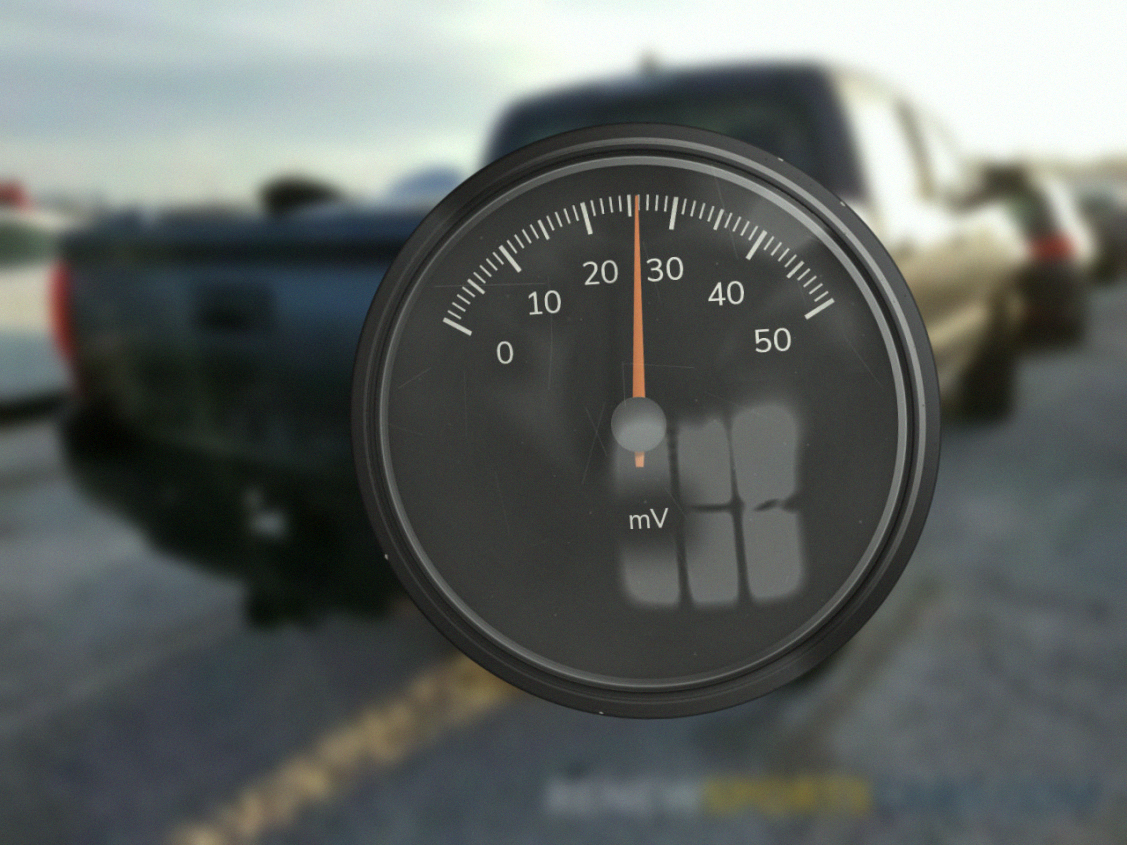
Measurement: 26mV
